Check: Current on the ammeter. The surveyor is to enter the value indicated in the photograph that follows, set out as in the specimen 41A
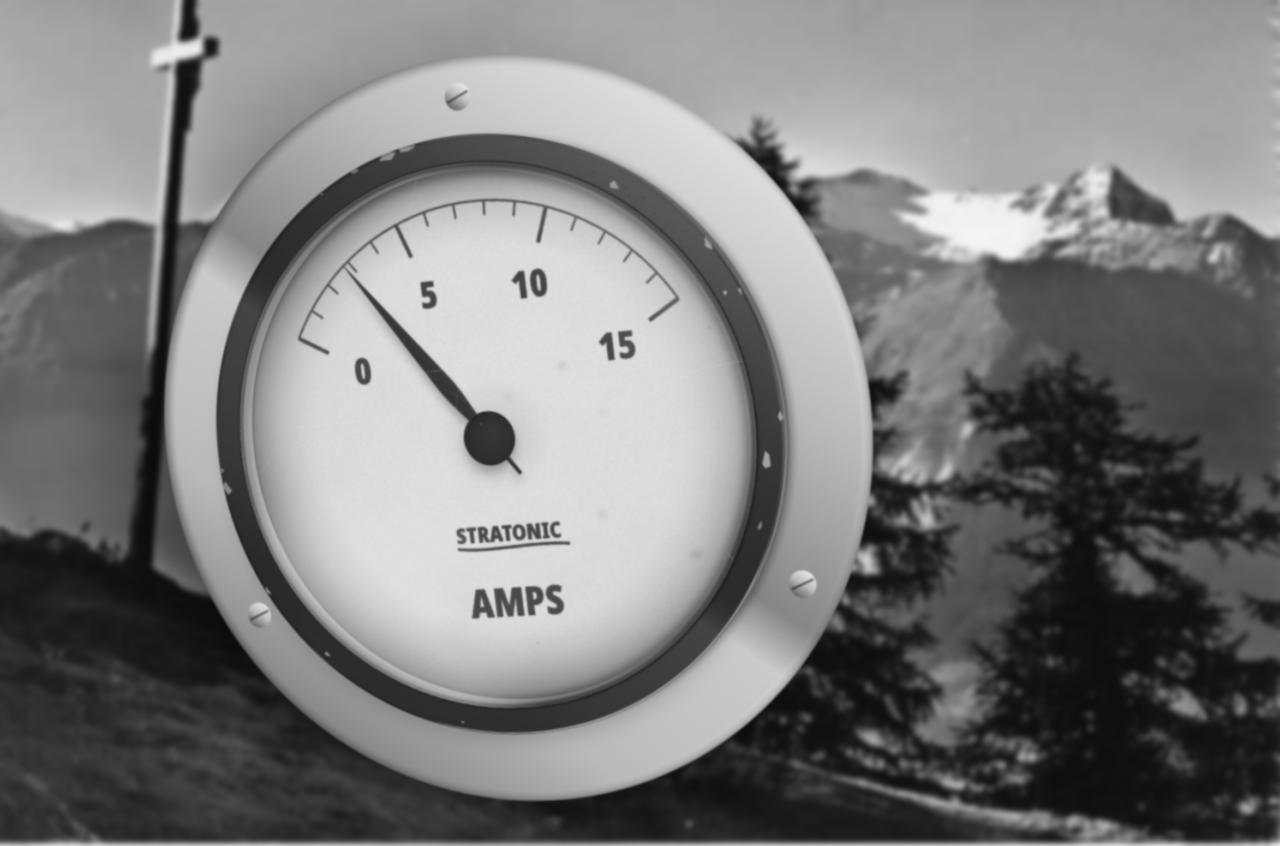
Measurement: 3A
